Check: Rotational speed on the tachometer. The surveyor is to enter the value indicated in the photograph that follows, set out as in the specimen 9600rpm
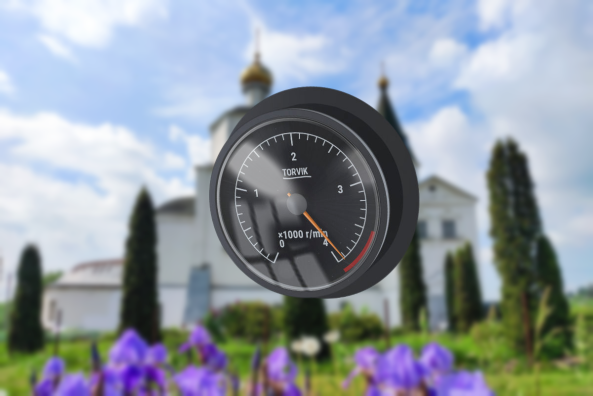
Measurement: 3900rpm
